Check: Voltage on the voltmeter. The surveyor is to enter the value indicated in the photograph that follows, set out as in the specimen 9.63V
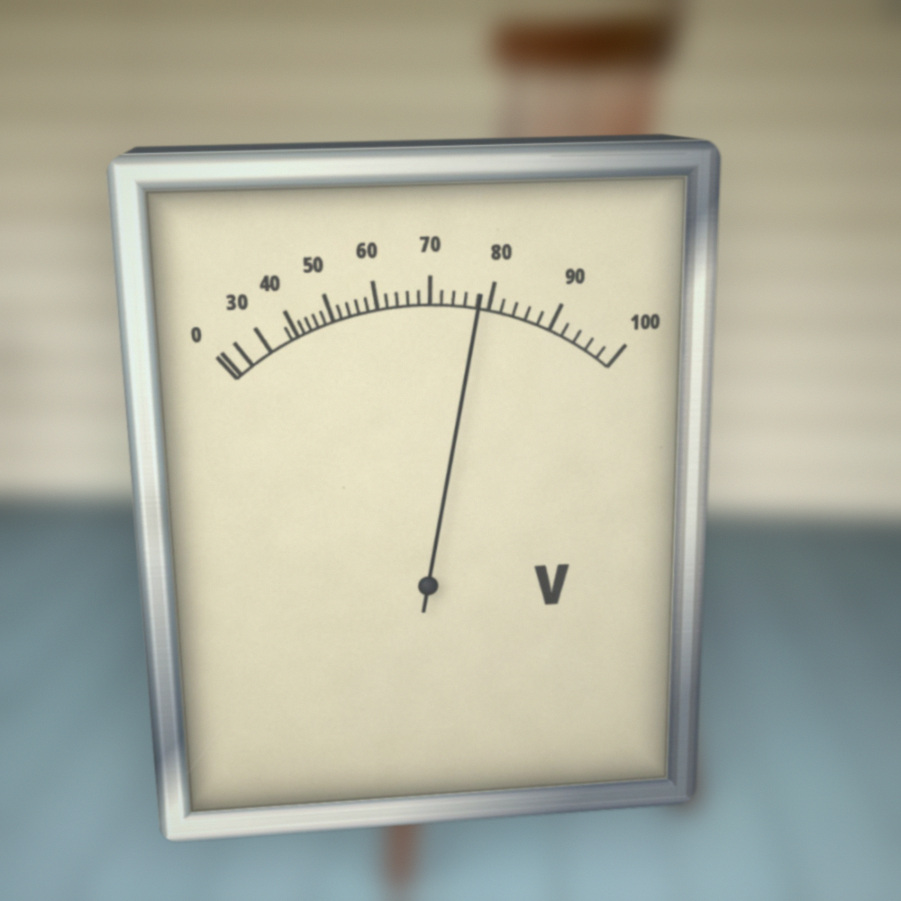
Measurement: 78V
